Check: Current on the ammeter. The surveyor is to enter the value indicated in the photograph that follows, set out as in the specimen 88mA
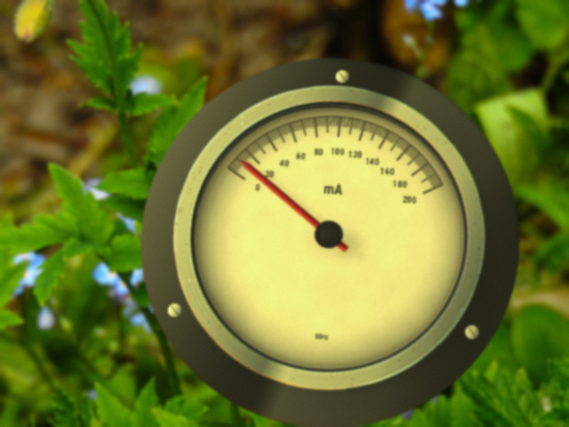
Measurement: 10mA
